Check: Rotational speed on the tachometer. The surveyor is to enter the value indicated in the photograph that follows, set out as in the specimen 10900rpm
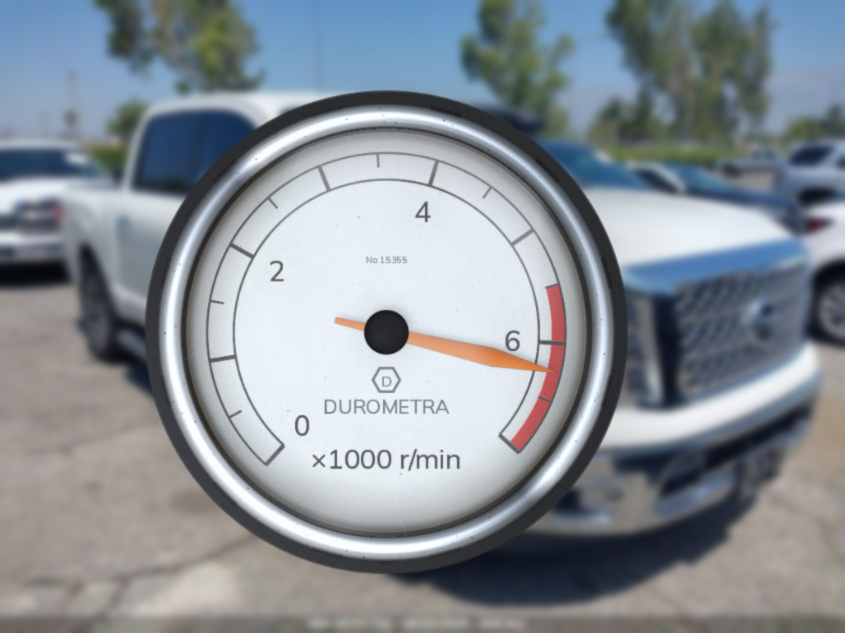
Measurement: 6250rpm
